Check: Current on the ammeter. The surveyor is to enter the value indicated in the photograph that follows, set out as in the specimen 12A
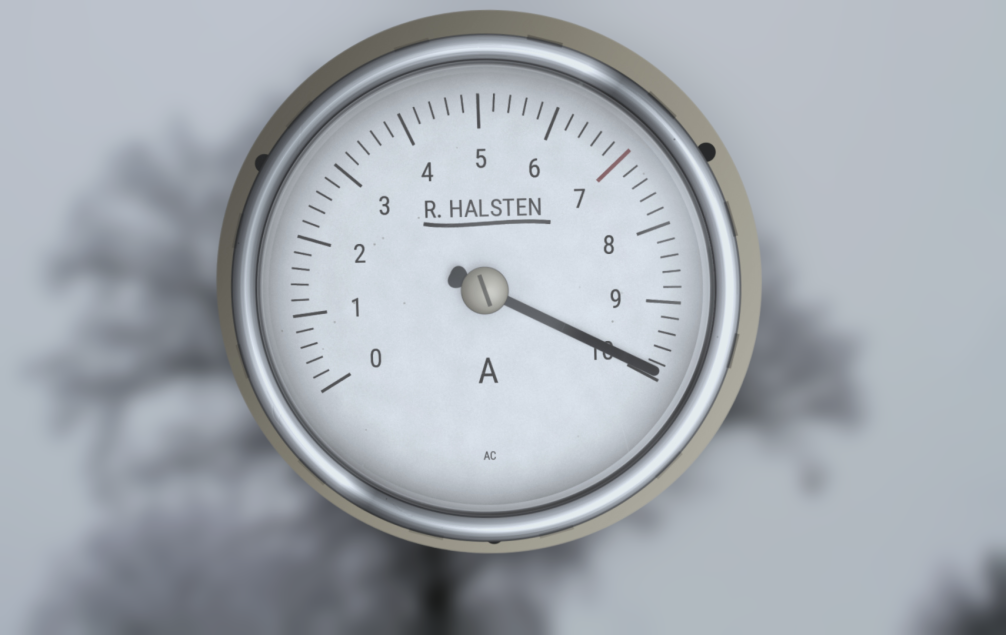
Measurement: 9.9A
